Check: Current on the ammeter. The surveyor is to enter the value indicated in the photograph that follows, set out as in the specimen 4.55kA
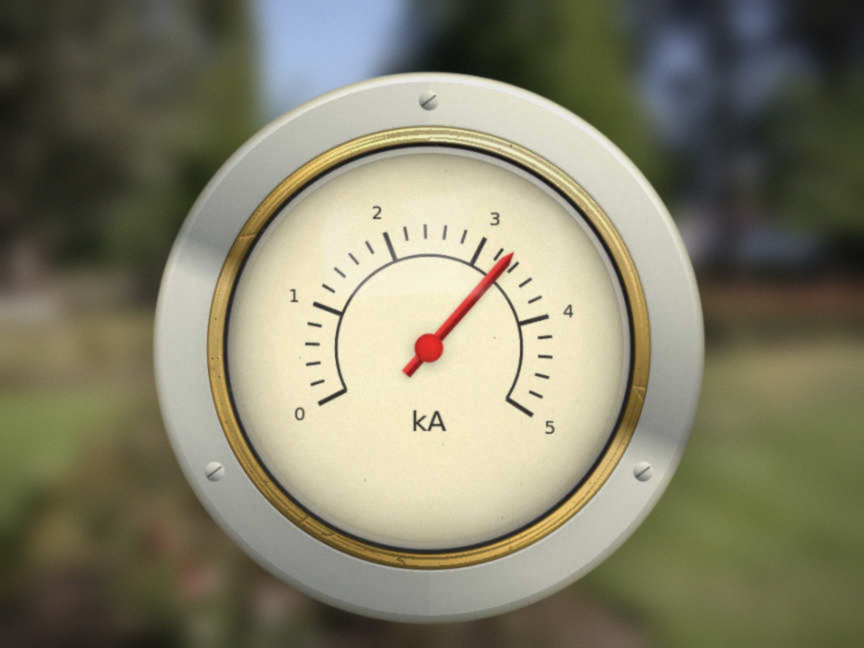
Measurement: 3.3kA
